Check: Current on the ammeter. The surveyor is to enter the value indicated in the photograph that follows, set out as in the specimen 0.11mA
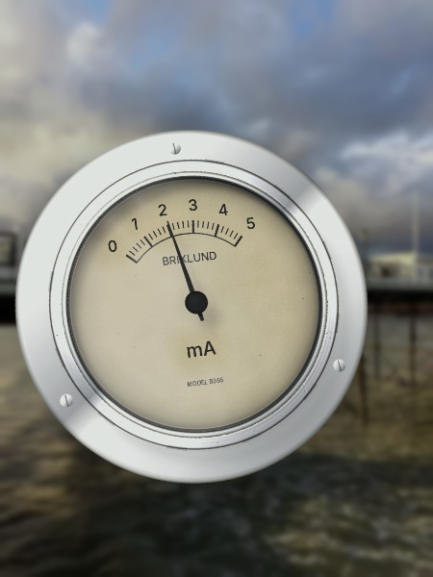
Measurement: 2mA
